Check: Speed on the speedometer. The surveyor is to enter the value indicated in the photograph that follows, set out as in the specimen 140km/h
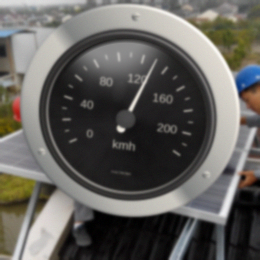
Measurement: 130km/h
